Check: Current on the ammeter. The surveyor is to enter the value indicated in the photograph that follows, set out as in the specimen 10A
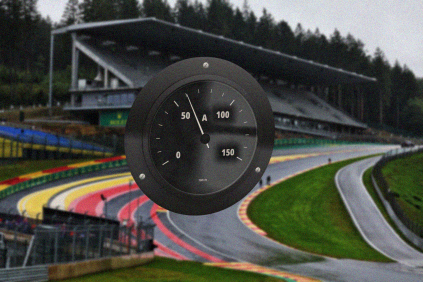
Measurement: 60A
